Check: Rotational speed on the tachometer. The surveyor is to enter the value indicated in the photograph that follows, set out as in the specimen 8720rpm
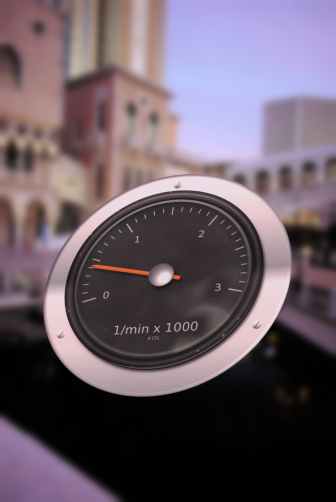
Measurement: 400rpm
